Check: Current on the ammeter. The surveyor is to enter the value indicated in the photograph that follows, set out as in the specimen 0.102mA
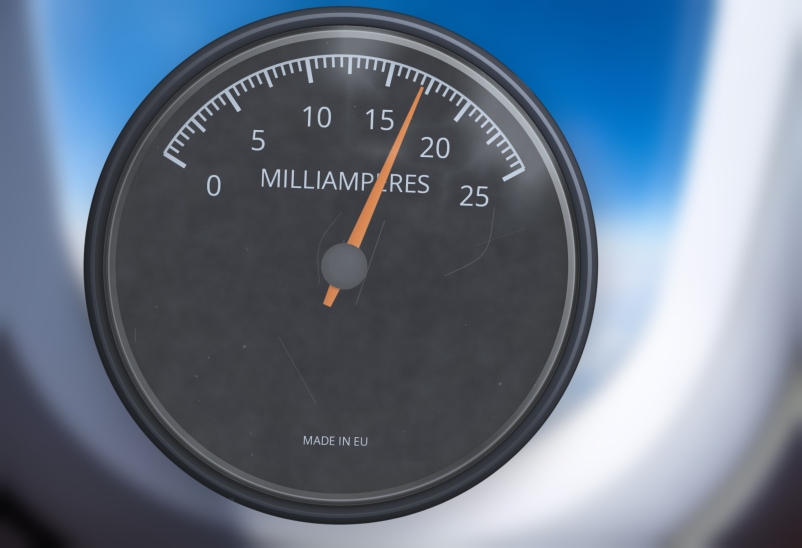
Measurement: 17mA
